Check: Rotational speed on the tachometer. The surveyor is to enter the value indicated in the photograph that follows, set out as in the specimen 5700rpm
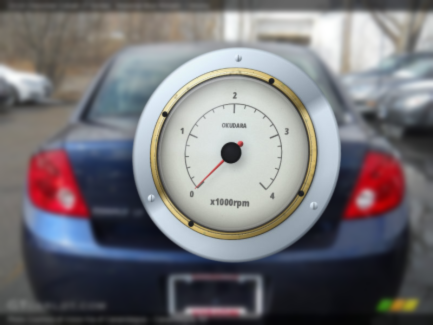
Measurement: 0rpm
